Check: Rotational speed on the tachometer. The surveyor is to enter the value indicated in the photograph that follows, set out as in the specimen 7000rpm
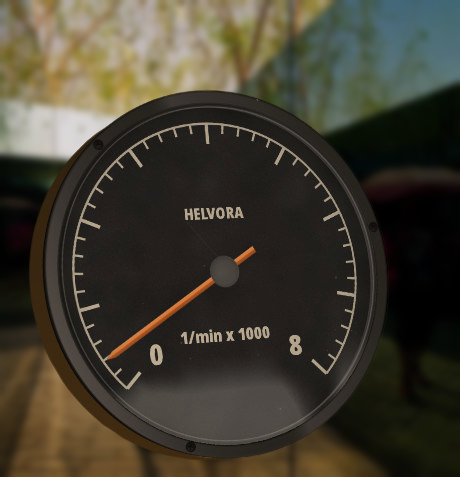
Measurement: 400rpm
